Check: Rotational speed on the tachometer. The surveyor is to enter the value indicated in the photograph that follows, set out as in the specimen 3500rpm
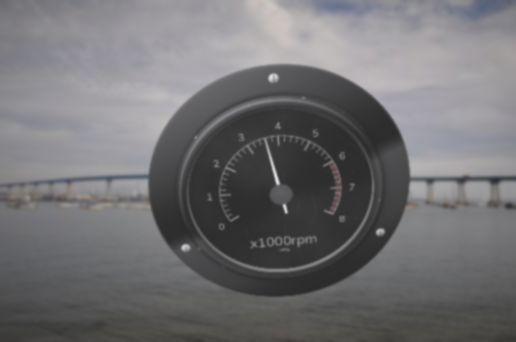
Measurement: 3600rpm
